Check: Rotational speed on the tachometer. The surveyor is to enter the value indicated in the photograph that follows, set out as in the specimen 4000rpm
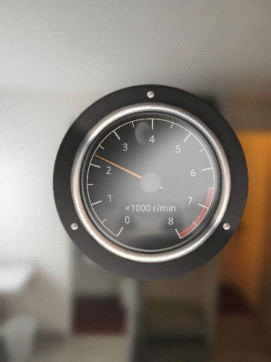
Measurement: 2250rpm
